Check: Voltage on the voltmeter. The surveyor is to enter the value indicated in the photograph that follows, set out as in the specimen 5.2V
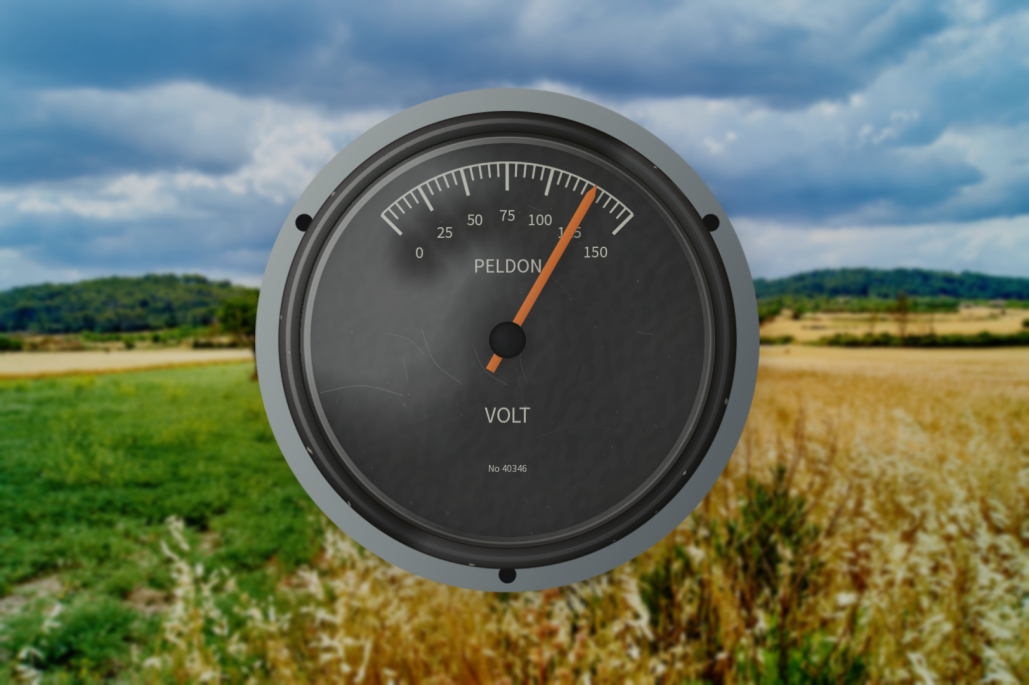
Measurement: 125V
